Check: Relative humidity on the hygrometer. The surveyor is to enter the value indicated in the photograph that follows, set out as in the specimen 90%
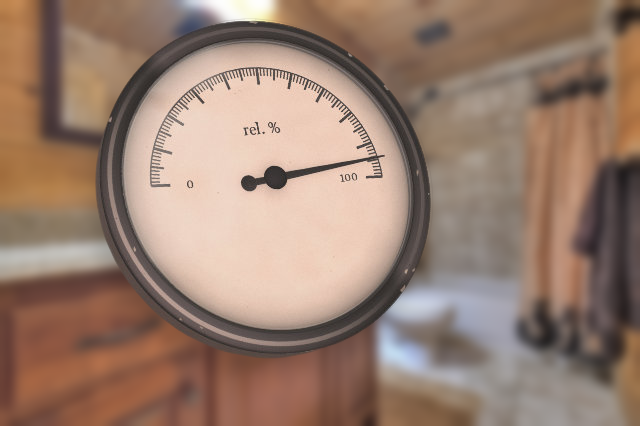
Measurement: 95%
